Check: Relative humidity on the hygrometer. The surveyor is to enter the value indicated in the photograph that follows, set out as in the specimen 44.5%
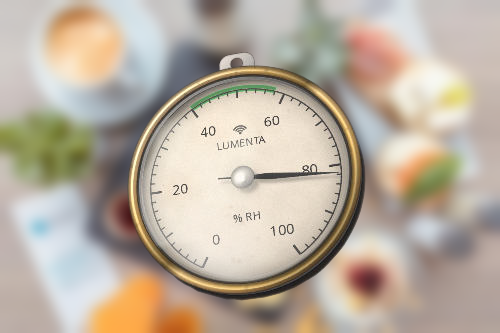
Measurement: 82%
